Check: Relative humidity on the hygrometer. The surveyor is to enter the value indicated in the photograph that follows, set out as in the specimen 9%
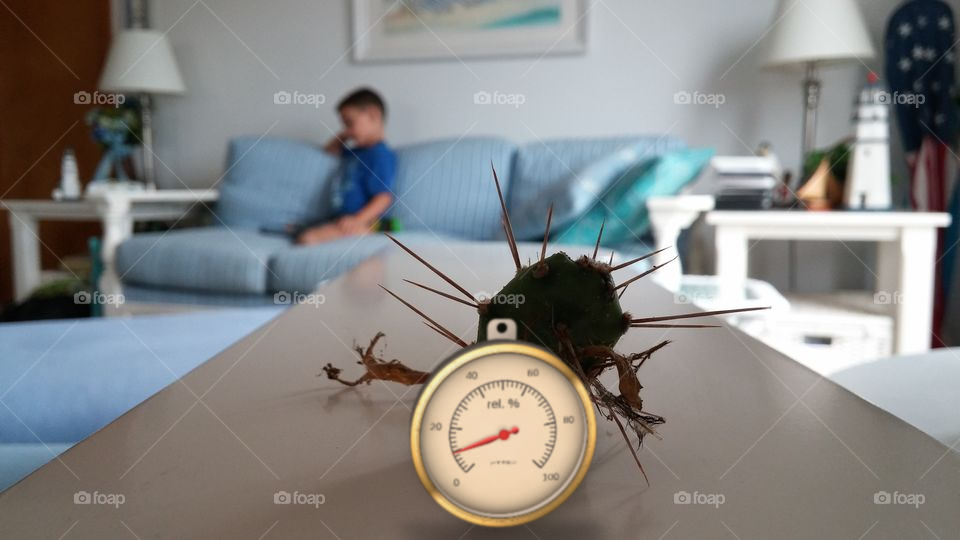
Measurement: 10%
